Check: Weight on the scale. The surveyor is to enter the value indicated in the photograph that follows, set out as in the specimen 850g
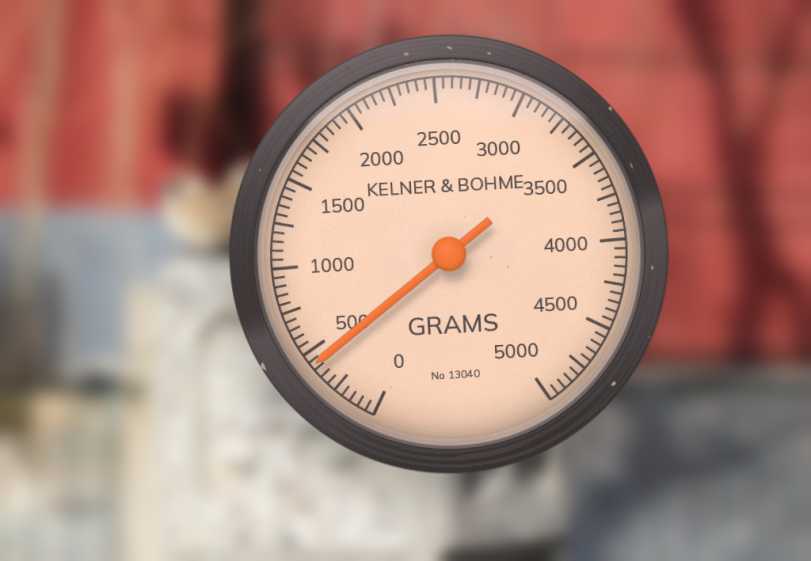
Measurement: 425g
